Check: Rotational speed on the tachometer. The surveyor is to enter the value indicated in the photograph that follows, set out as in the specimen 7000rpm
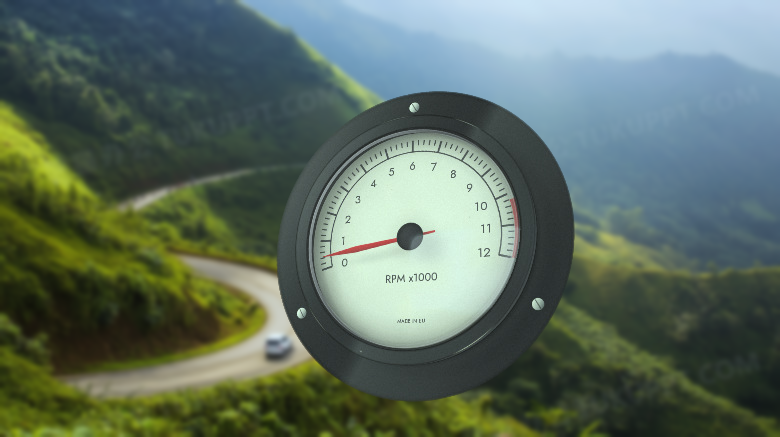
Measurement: 400rpm
